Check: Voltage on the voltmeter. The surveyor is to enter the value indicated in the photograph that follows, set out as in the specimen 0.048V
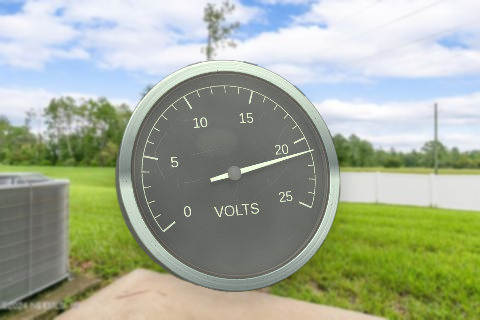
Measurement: 21V
